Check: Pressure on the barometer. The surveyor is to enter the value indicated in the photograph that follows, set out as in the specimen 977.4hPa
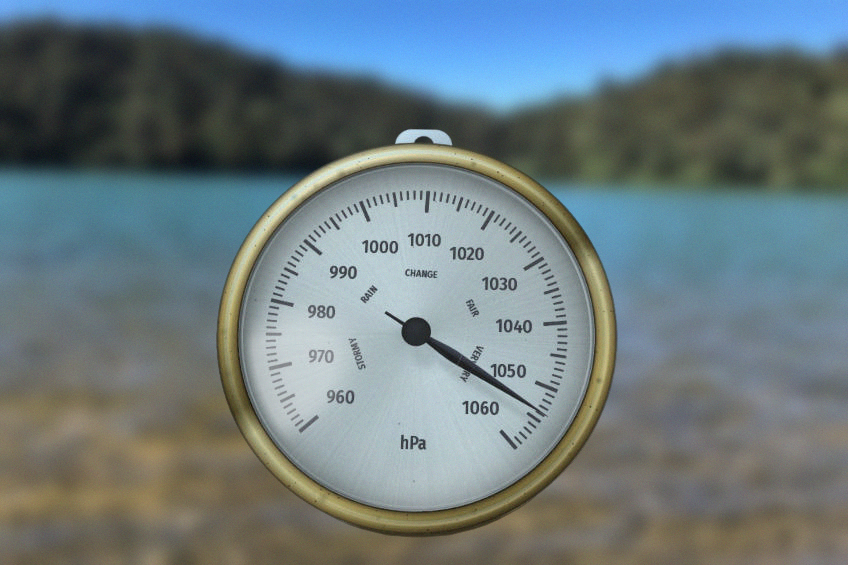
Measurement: 1054hPa
